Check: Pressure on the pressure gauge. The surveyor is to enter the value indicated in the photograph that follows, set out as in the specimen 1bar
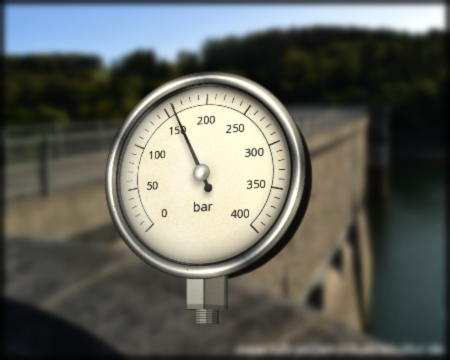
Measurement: 160bar
